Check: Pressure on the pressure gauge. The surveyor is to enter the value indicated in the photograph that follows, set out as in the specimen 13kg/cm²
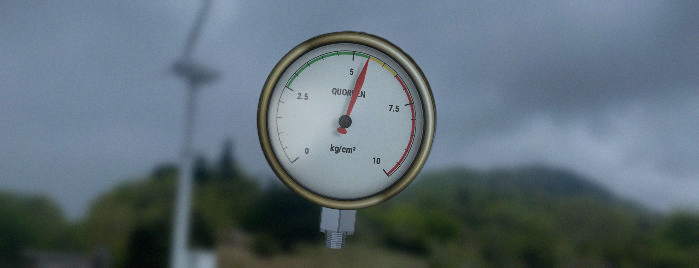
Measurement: 5.5kg/cm²
